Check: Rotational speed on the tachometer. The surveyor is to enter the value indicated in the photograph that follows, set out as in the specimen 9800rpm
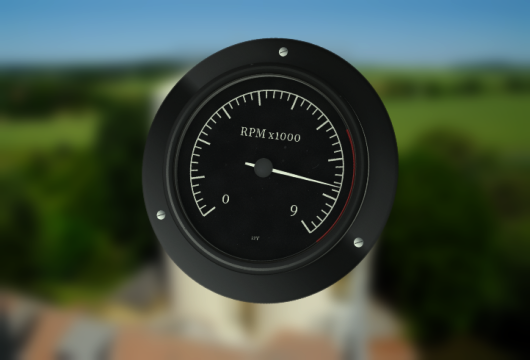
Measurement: 7700rpm
